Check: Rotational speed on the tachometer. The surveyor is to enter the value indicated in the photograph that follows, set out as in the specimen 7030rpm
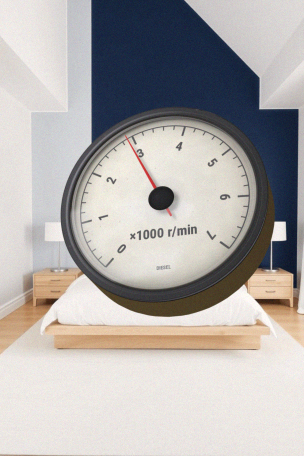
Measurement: 2900rpm
